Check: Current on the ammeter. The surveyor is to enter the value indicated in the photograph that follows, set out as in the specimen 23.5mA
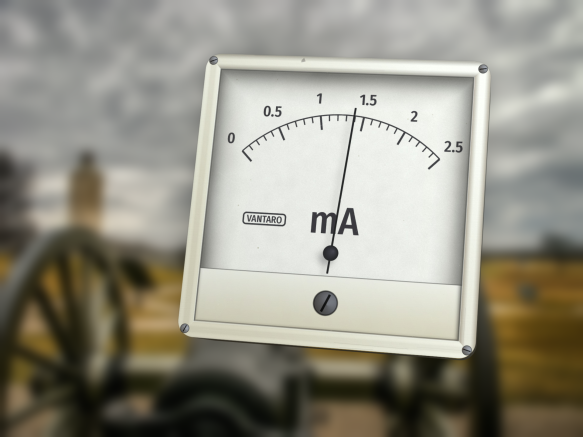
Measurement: 1.4mA
